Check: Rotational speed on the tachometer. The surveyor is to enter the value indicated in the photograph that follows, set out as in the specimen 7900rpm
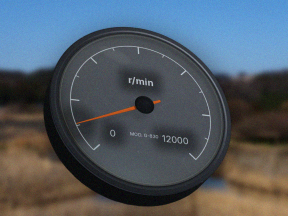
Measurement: 1000rpm
